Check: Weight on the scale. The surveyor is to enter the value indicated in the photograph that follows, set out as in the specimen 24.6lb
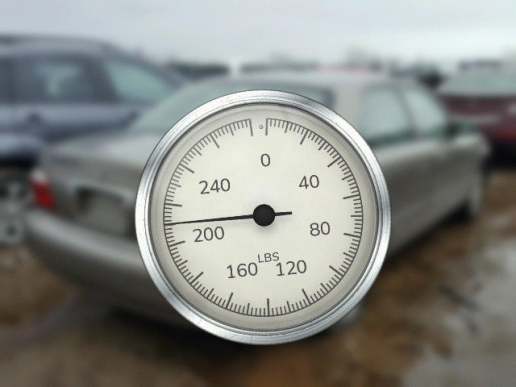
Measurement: 210lb
